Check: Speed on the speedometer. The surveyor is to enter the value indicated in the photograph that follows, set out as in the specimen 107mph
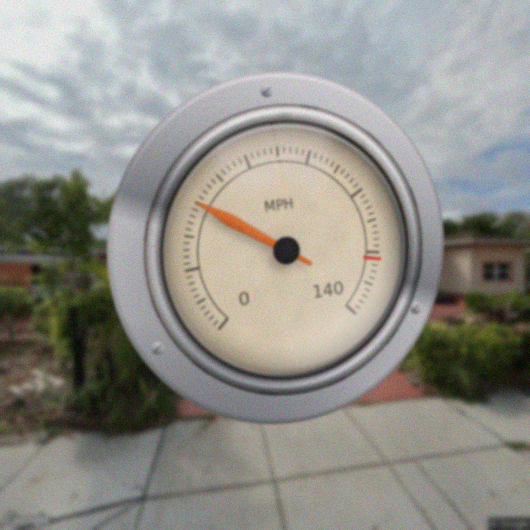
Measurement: 40mph
